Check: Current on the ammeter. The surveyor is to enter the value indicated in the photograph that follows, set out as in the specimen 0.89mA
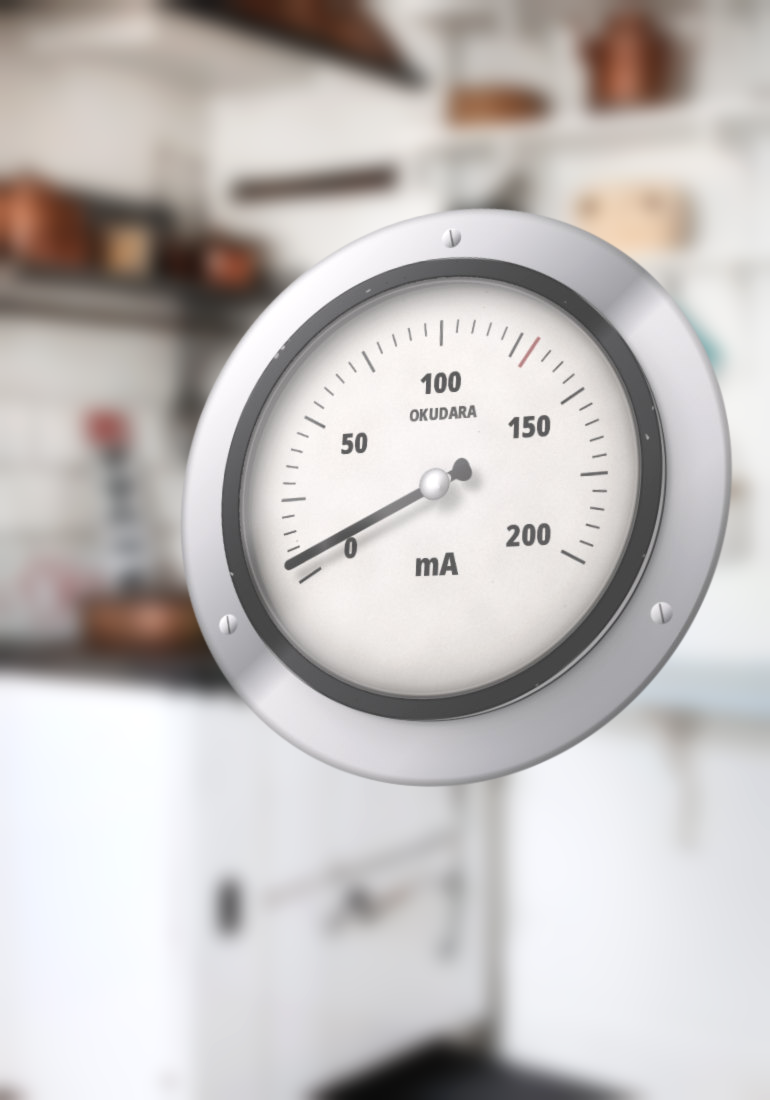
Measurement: 5mA
